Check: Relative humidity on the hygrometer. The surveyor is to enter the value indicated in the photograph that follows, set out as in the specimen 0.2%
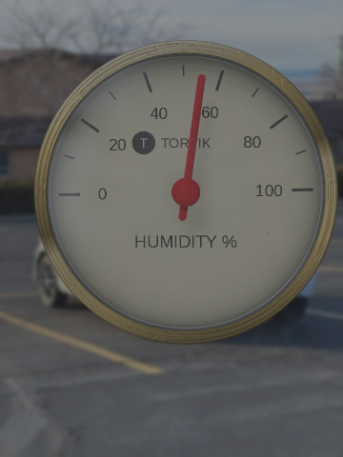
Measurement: 55%
